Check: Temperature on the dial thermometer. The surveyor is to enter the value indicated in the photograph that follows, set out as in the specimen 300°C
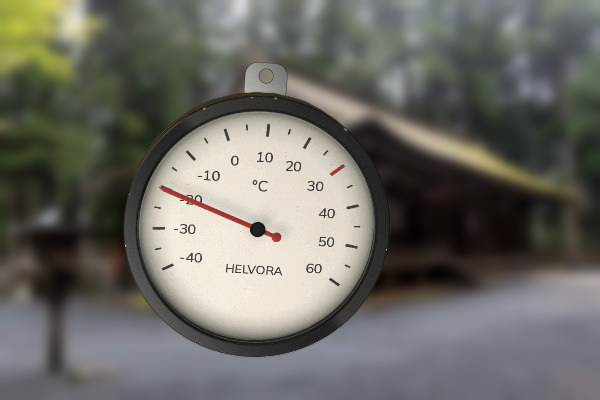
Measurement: -20°C
